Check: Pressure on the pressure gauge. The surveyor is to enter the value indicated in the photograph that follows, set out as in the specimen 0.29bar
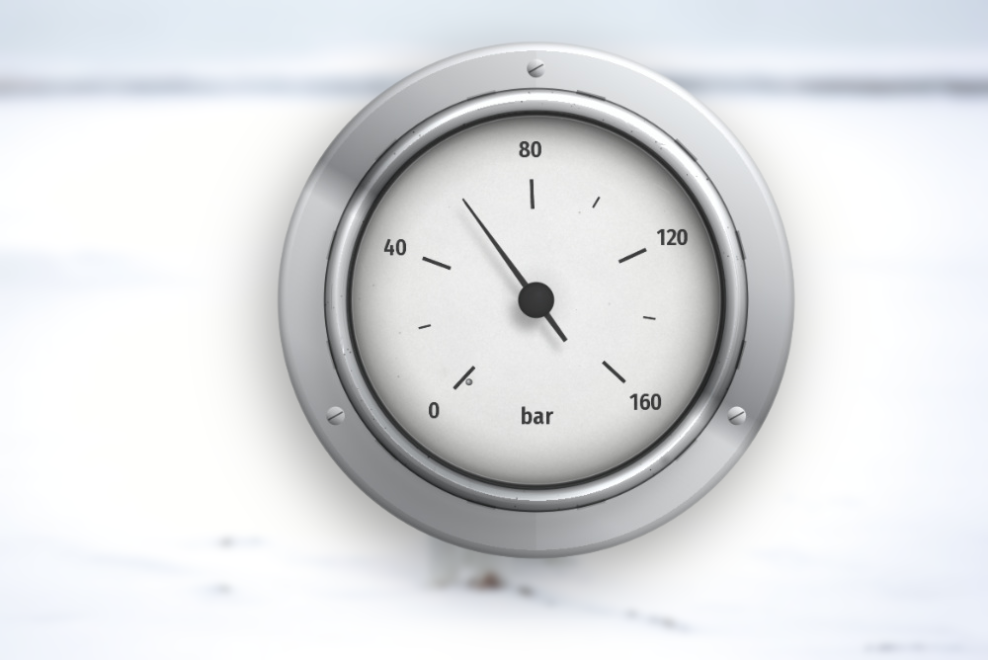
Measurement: 60bar
